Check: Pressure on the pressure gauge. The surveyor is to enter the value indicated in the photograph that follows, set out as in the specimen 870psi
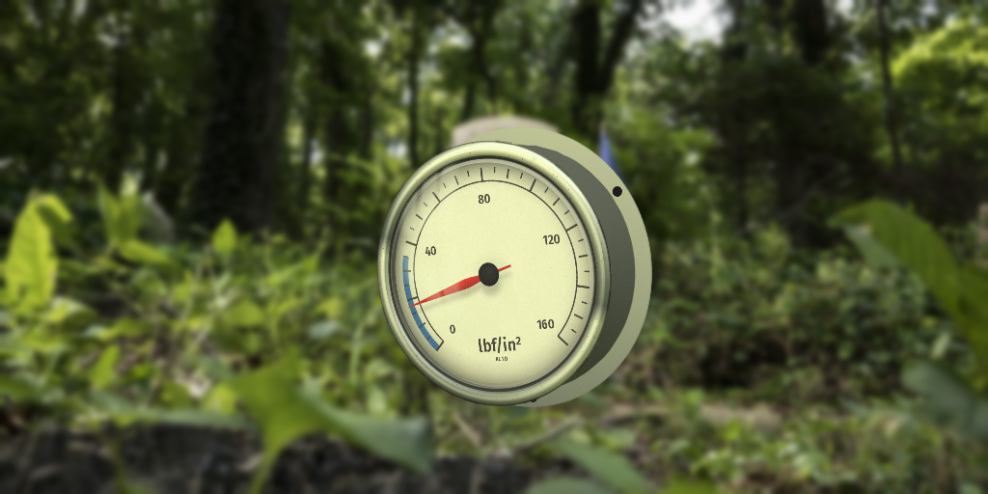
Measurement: 17.5psi
